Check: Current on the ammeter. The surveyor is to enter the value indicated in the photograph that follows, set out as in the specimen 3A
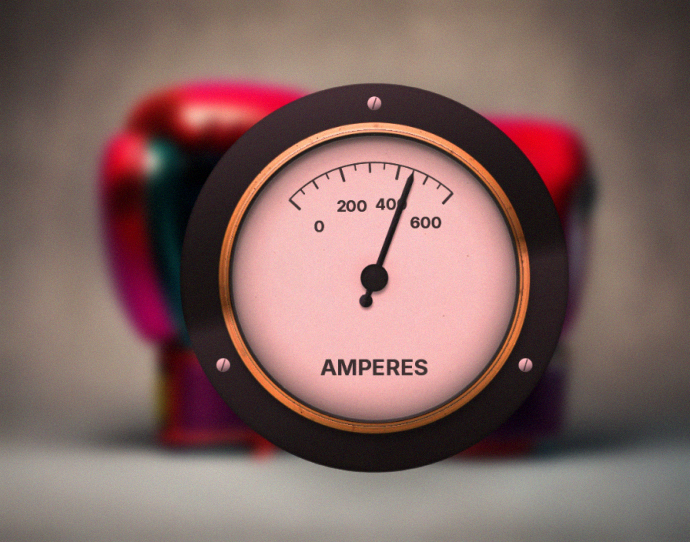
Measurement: 450A
